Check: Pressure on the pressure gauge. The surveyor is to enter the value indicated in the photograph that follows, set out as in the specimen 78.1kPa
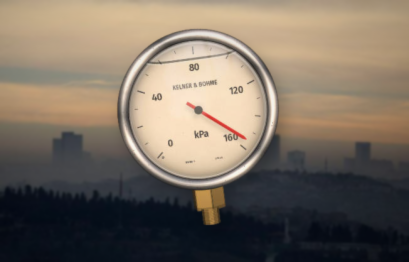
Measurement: 155kPa
